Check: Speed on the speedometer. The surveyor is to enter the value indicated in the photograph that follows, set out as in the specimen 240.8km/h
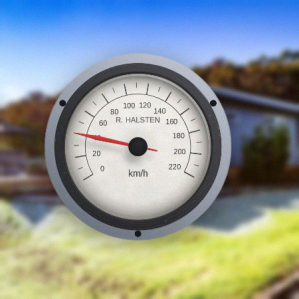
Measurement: 40km/h
